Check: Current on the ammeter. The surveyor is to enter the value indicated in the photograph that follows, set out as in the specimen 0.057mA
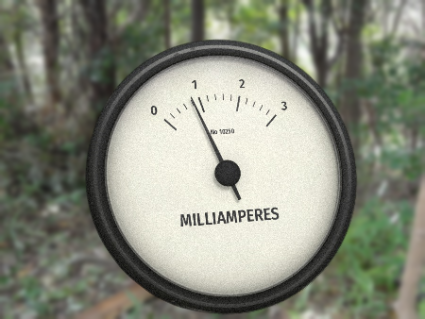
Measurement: 0.8mA
